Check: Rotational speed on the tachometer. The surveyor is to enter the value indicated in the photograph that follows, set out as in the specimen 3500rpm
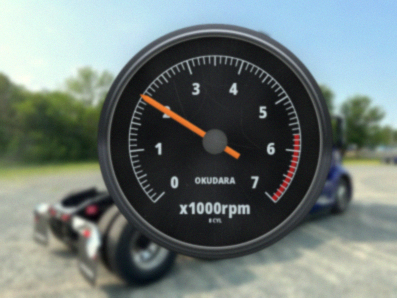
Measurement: 2000rpm
